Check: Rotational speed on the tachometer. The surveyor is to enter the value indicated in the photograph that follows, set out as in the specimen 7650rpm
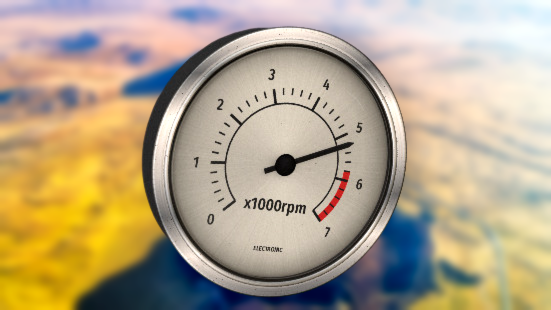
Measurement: 5200rpm
